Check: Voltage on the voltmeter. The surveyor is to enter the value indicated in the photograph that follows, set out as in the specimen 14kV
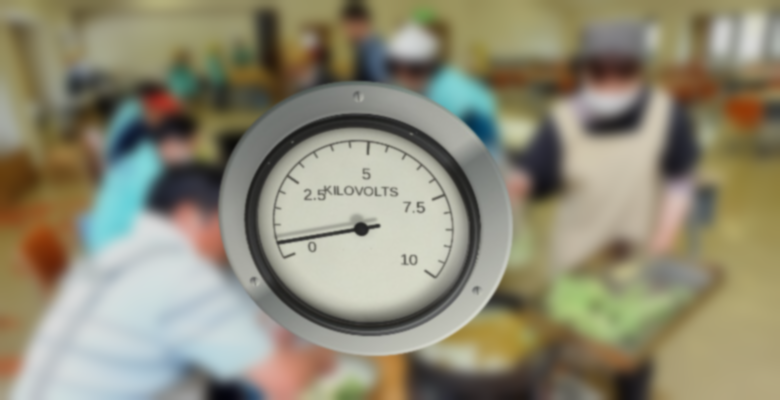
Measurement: 0.5kV
